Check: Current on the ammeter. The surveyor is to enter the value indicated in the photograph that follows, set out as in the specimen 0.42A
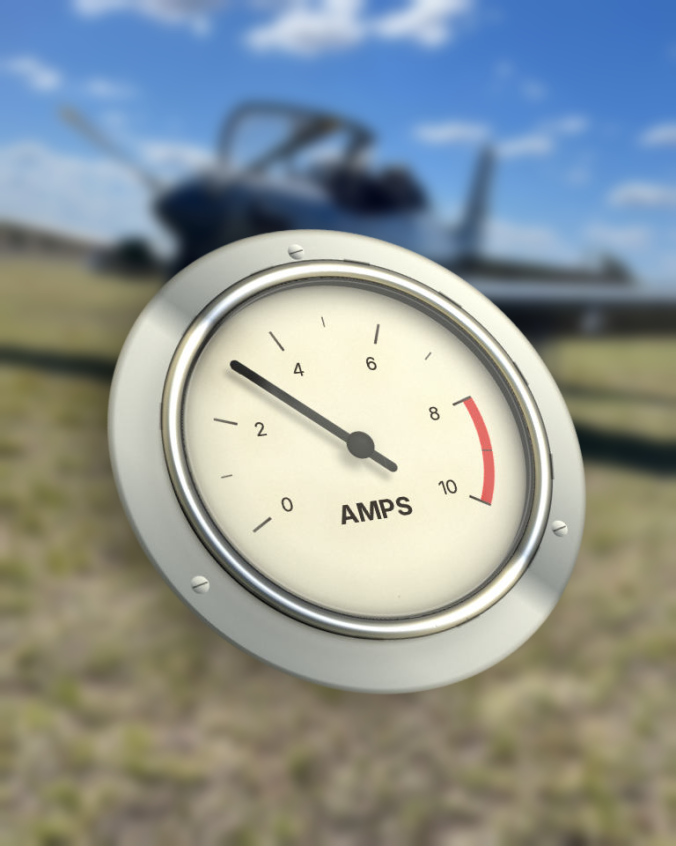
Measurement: 3A
